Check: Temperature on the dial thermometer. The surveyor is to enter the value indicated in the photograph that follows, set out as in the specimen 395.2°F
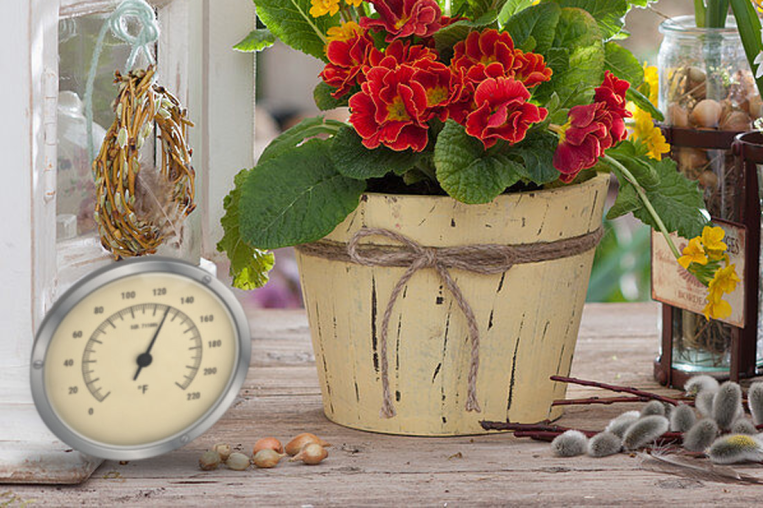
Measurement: 130°F
